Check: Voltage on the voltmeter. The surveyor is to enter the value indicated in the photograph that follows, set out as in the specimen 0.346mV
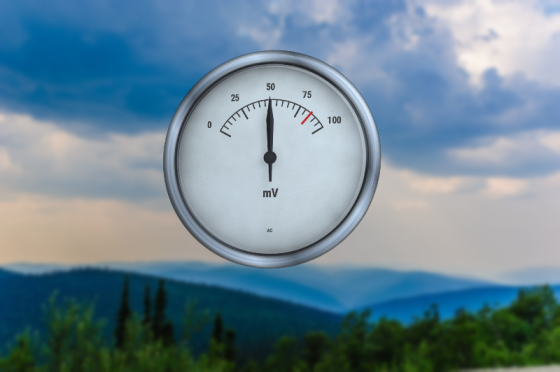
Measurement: 50mV
